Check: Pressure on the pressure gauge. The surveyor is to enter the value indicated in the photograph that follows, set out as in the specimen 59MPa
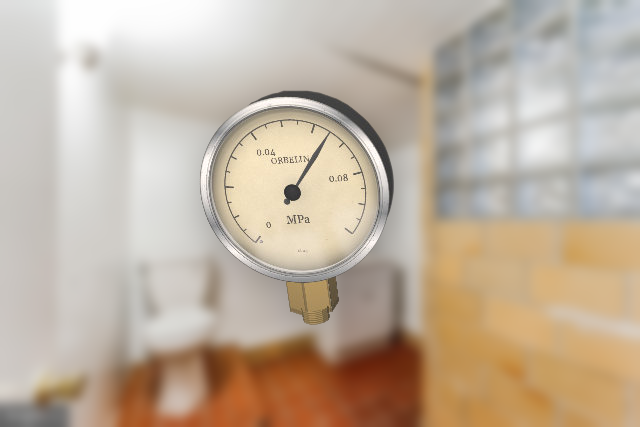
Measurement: 0.065MPa
